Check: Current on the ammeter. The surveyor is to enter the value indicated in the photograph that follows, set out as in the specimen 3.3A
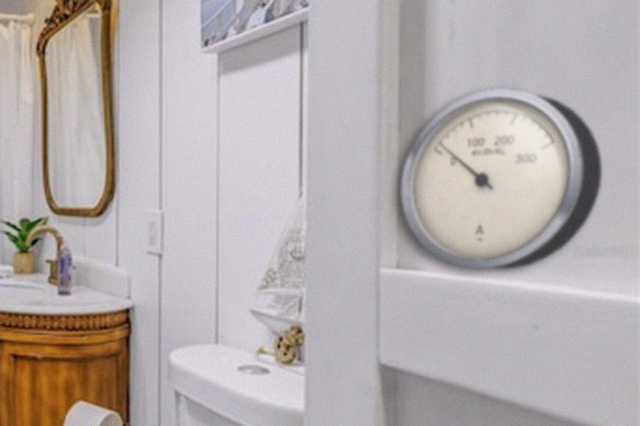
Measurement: 20A
